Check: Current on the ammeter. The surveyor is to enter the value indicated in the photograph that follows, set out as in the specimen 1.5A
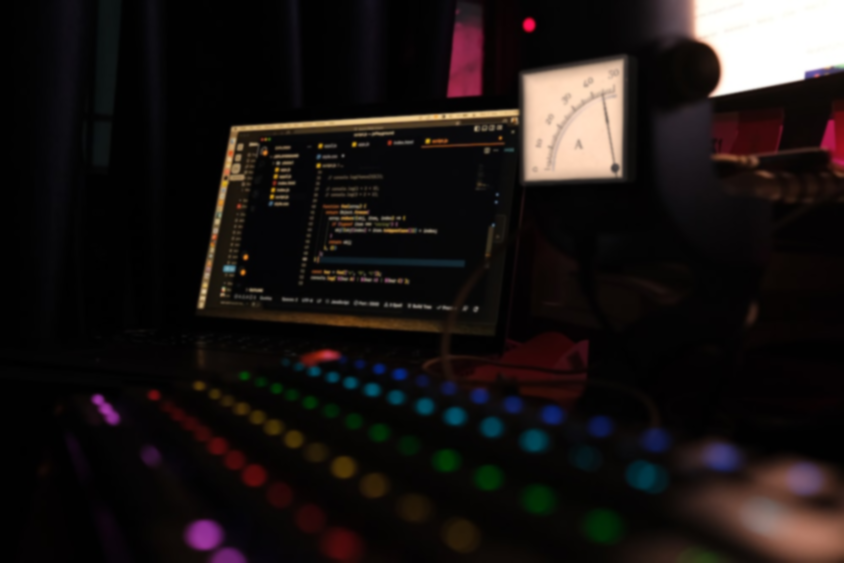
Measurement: 45A
